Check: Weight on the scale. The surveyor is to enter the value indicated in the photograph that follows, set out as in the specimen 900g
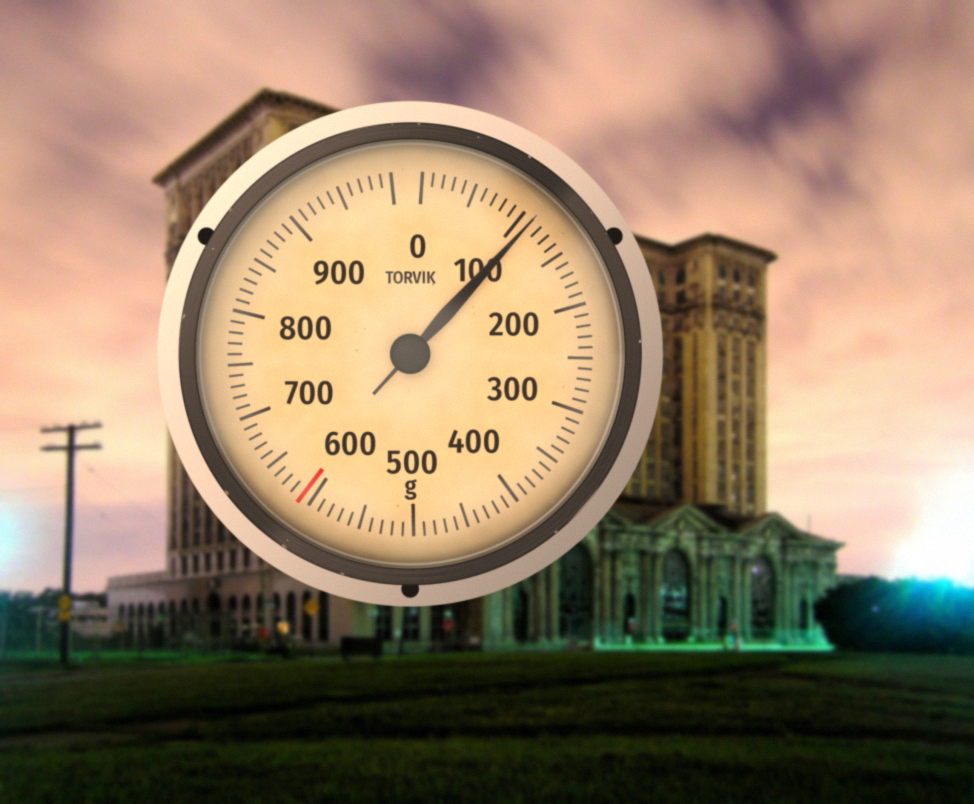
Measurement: 110g
